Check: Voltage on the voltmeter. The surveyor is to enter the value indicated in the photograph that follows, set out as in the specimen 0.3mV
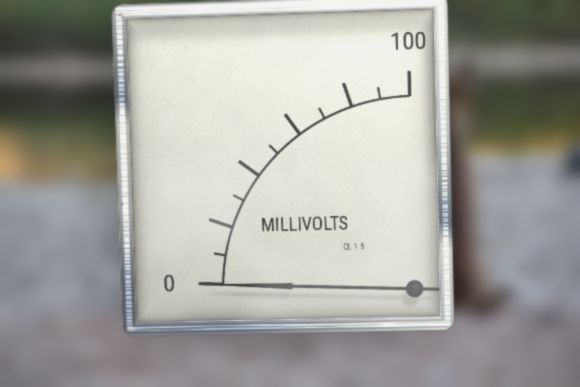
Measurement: 0mV
